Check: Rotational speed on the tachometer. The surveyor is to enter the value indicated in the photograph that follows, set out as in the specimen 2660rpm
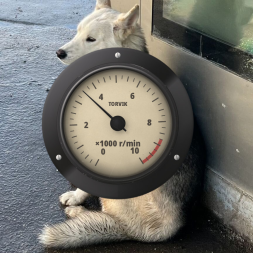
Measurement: 3500rpm
